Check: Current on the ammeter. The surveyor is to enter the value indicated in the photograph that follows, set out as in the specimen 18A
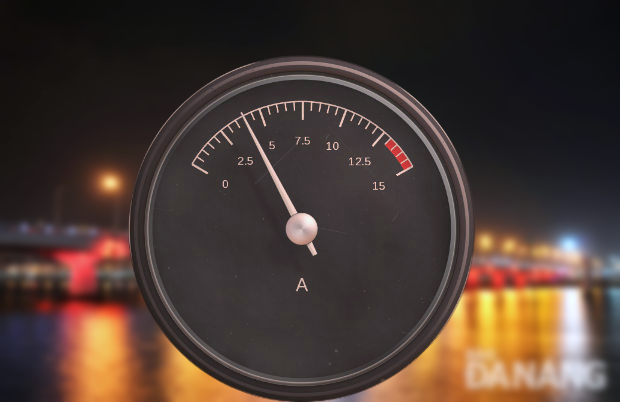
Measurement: 4A
